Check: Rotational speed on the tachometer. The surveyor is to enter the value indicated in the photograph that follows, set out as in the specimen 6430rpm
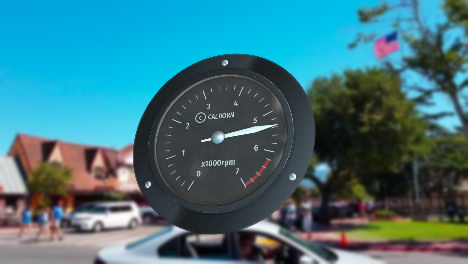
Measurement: 5400rpm
